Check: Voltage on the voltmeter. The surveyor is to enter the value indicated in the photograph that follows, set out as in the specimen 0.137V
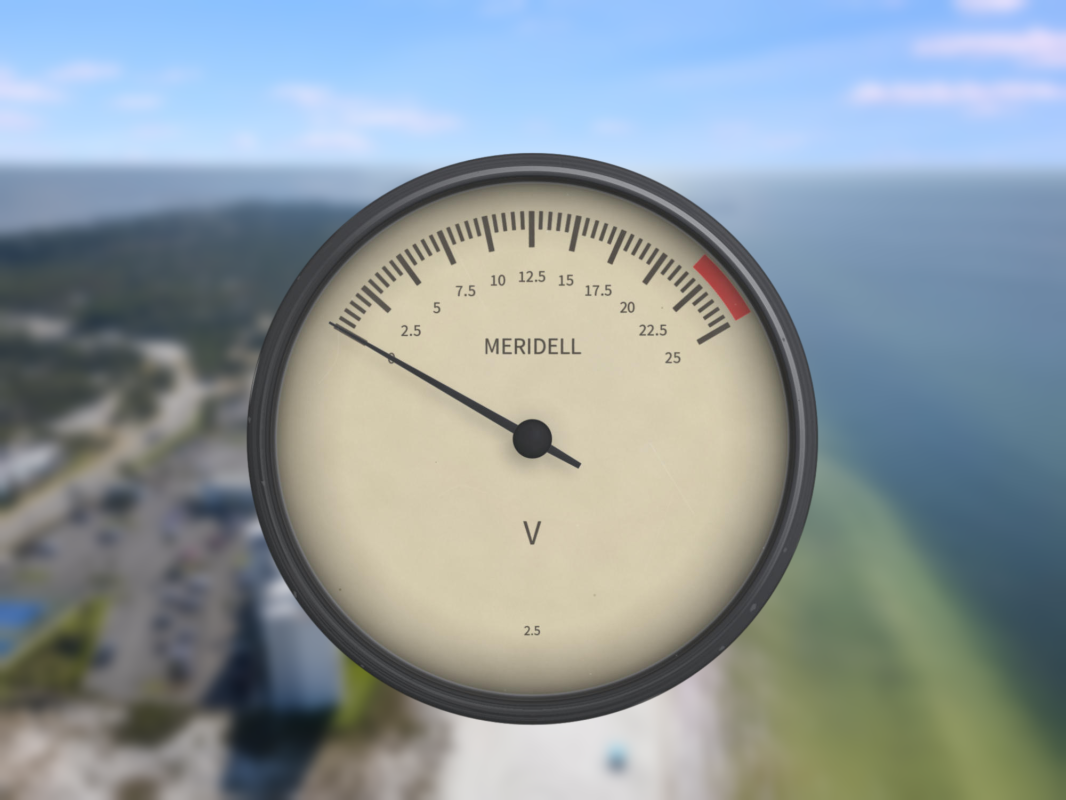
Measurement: 0V
